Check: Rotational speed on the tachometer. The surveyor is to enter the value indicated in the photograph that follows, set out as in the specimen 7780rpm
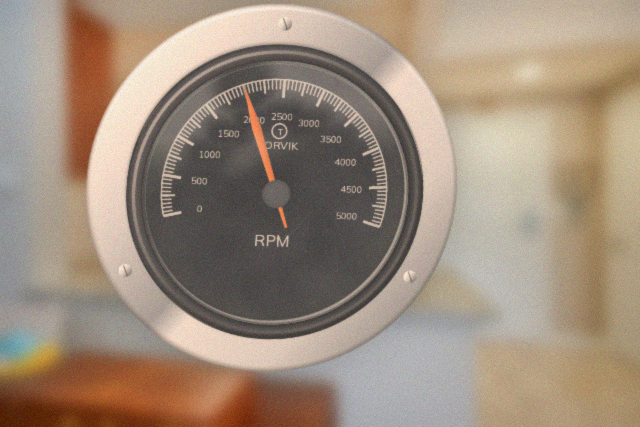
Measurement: 2000rpm
